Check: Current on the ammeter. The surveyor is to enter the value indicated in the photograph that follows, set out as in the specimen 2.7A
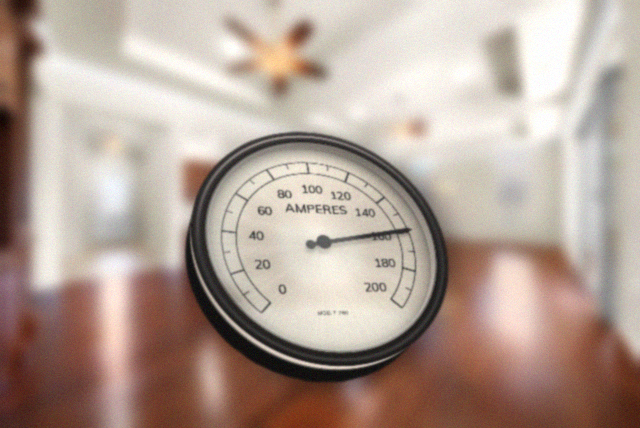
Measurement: 160A
